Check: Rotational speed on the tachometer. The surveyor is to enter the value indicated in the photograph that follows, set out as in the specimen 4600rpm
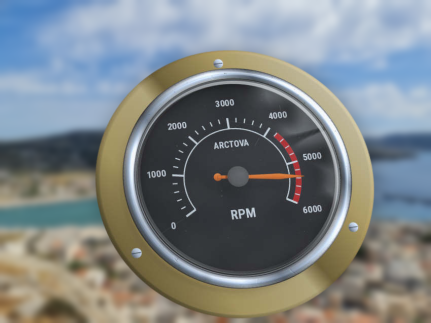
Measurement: 5400rpm
